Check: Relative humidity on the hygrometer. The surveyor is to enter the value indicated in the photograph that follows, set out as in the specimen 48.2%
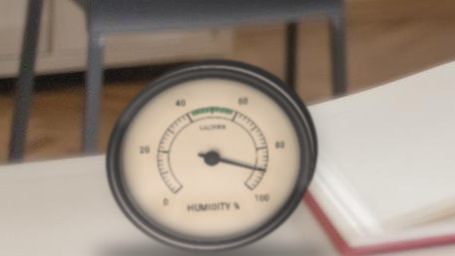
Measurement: 90%
